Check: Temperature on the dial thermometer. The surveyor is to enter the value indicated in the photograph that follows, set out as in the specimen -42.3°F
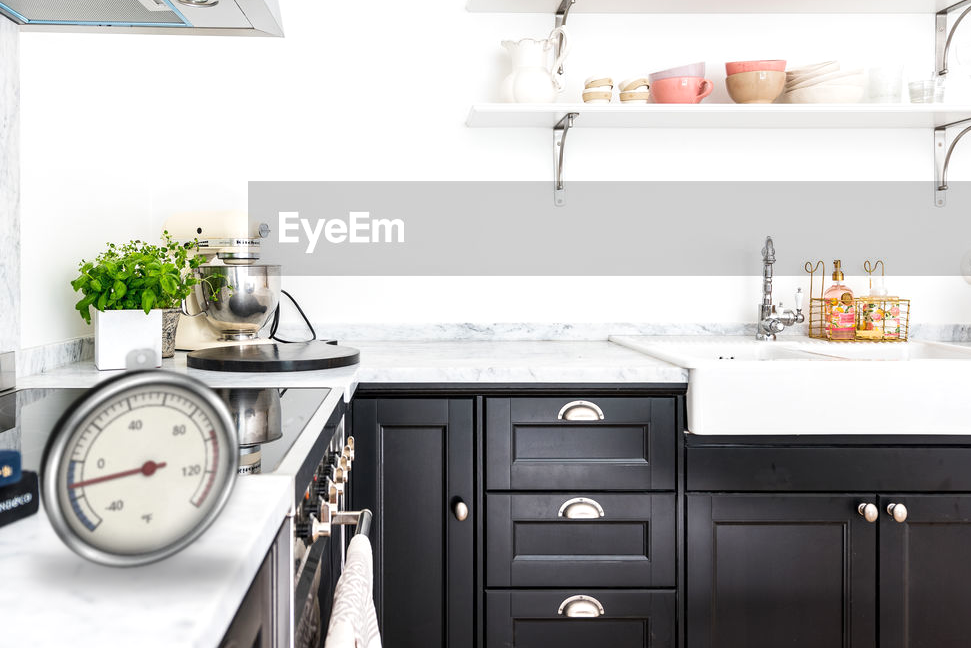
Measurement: -12°F
